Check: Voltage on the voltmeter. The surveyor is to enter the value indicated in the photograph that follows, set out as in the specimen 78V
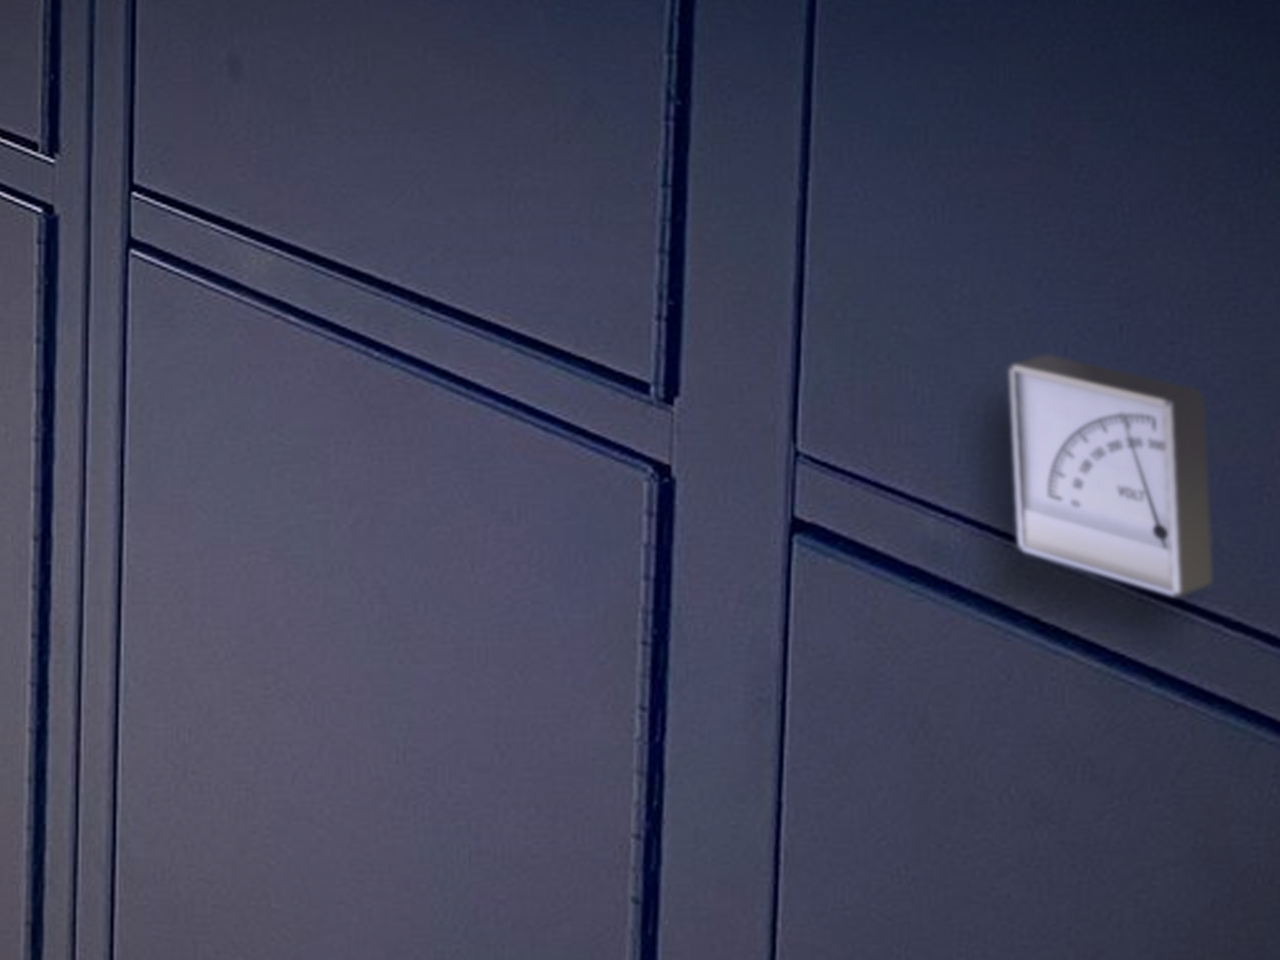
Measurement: 250V
